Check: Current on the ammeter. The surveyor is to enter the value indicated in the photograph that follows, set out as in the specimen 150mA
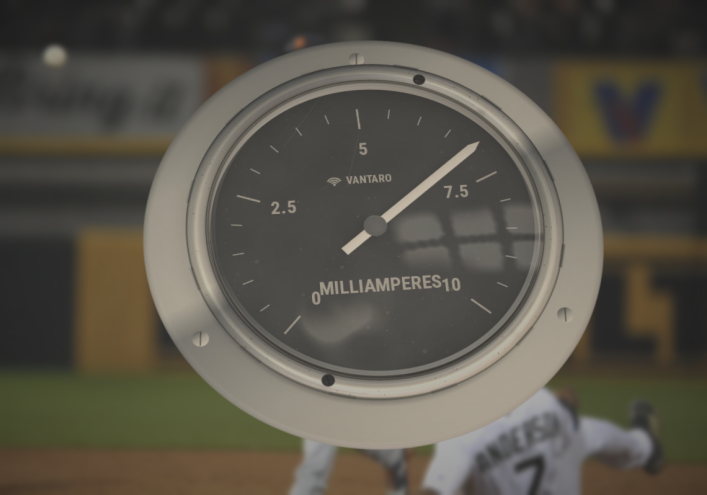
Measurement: 7mA
